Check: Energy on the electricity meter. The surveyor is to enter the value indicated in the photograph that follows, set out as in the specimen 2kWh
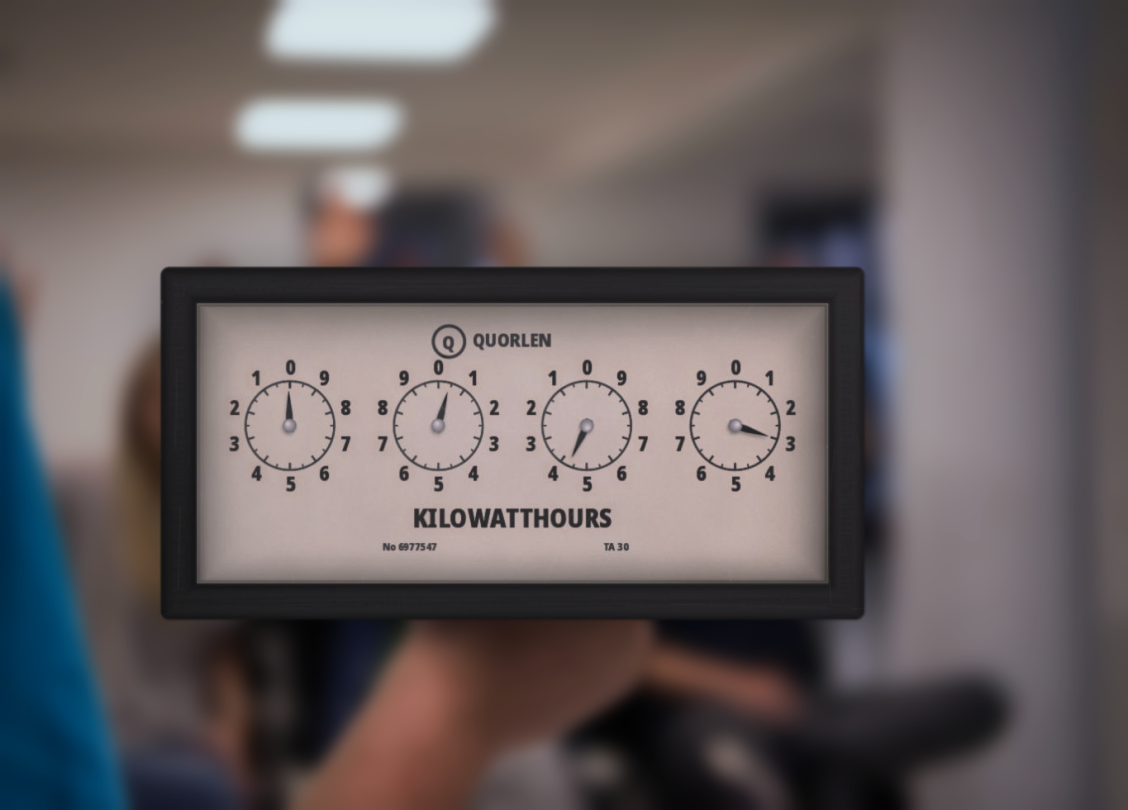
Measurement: 43kWh
